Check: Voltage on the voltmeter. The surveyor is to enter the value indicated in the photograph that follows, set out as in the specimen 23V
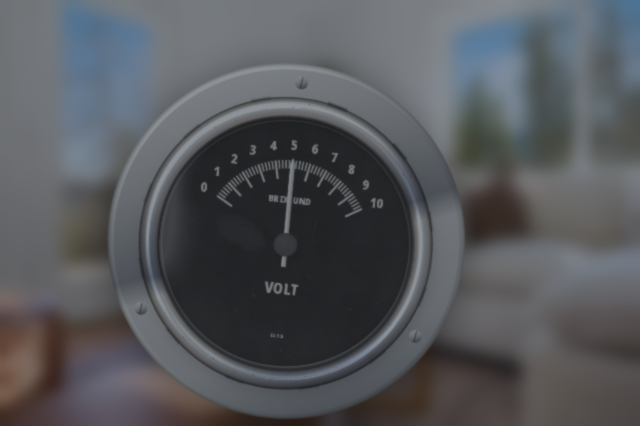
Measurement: 5V
